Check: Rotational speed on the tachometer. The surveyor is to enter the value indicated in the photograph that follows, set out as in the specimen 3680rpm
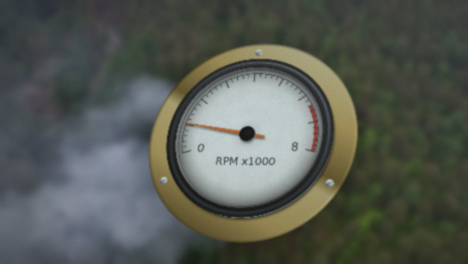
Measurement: 1000rpm
